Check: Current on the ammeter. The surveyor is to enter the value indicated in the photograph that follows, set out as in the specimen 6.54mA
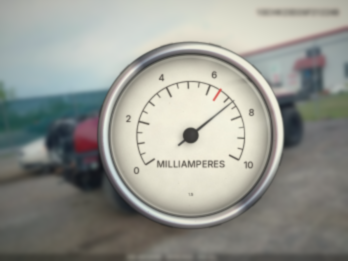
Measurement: 7.25mA
